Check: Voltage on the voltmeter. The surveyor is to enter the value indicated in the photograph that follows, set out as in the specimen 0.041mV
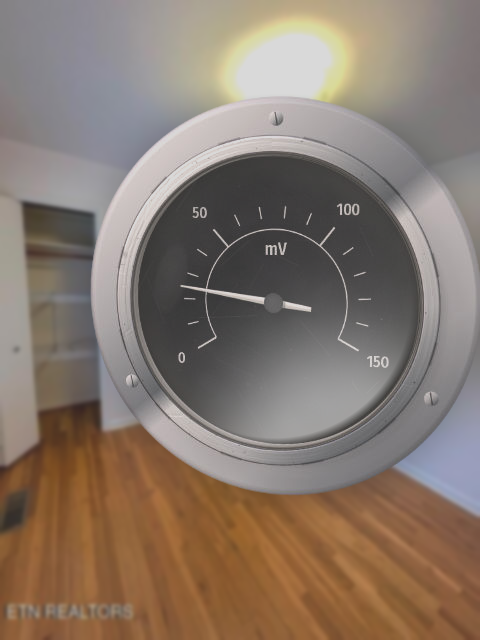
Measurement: 25mV
